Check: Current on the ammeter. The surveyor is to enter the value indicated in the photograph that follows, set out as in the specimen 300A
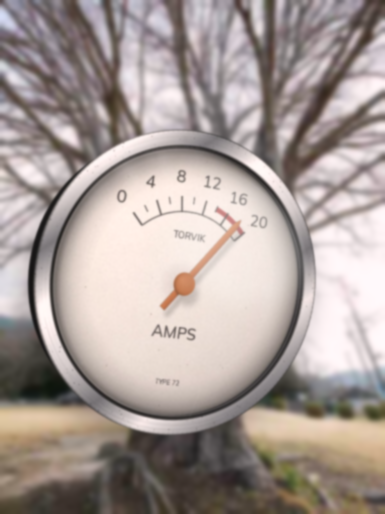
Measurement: 18A
